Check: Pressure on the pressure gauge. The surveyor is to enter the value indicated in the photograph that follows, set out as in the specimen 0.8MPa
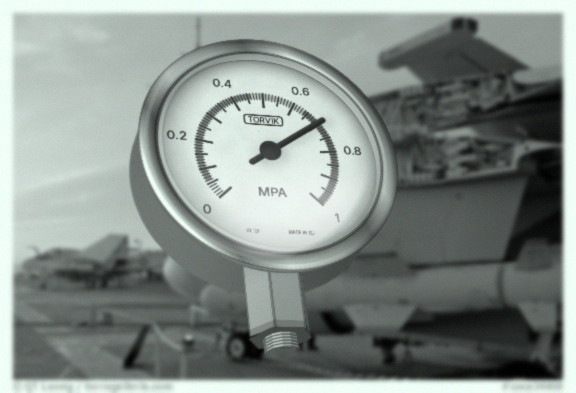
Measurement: 0.7MPa
